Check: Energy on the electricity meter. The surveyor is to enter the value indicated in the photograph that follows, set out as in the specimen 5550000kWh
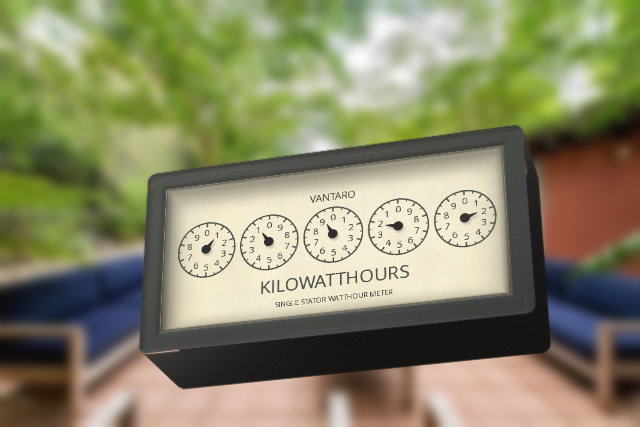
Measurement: 10922kWh
